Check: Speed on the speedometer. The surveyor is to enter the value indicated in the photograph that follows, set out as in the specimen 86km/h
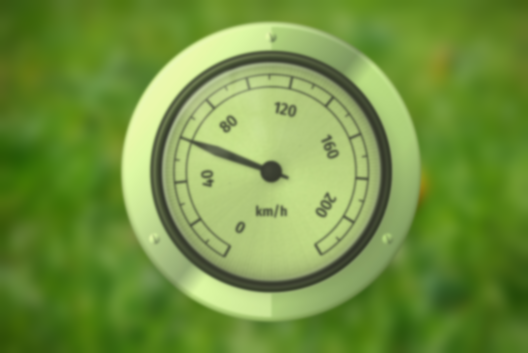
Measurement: 60km/h
